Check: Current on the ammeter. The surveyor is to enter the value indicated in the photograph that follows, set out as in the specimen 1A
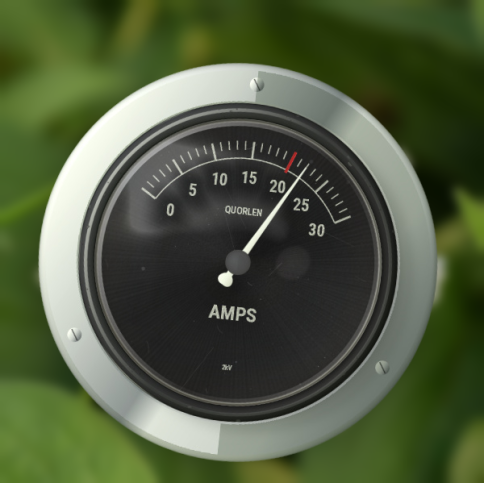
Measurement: 22A
